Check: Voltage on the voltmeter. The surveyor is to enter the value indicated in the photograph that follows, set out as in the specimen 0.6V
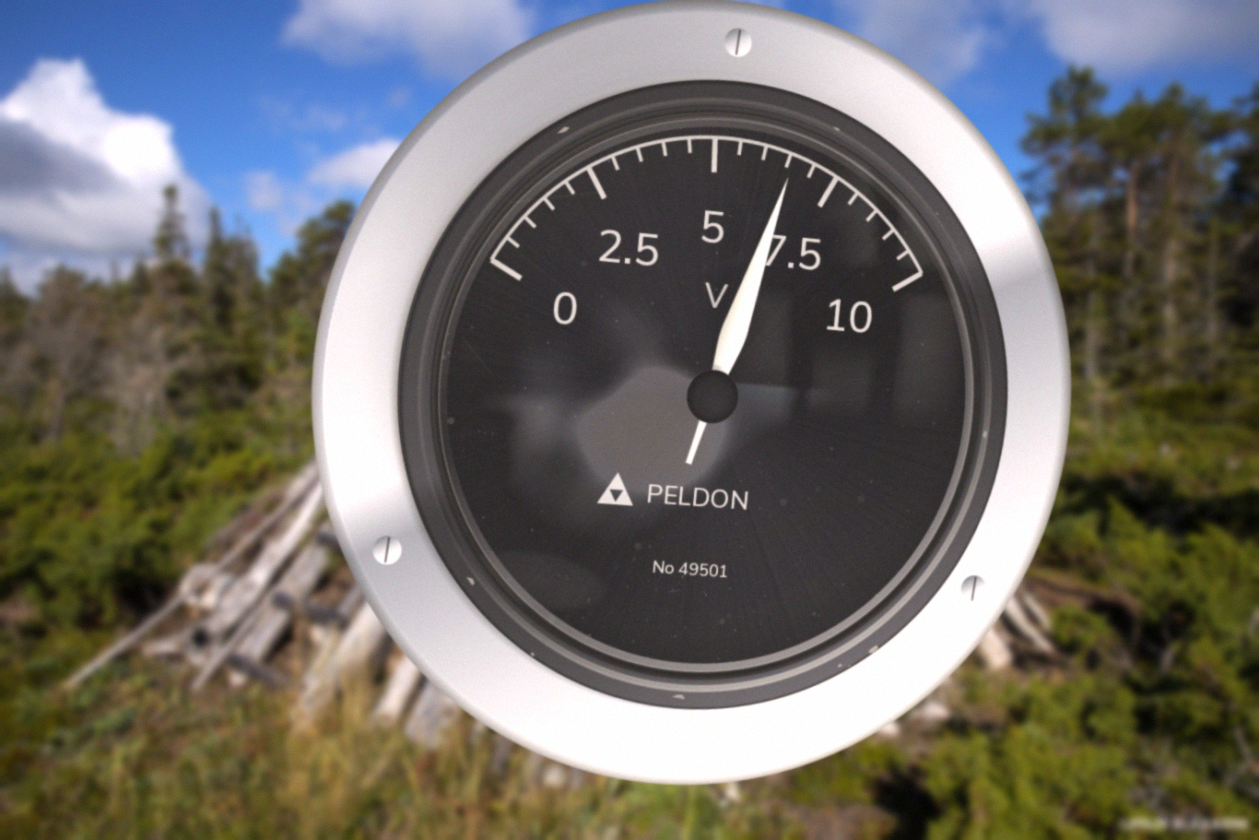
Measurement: 6.5V
